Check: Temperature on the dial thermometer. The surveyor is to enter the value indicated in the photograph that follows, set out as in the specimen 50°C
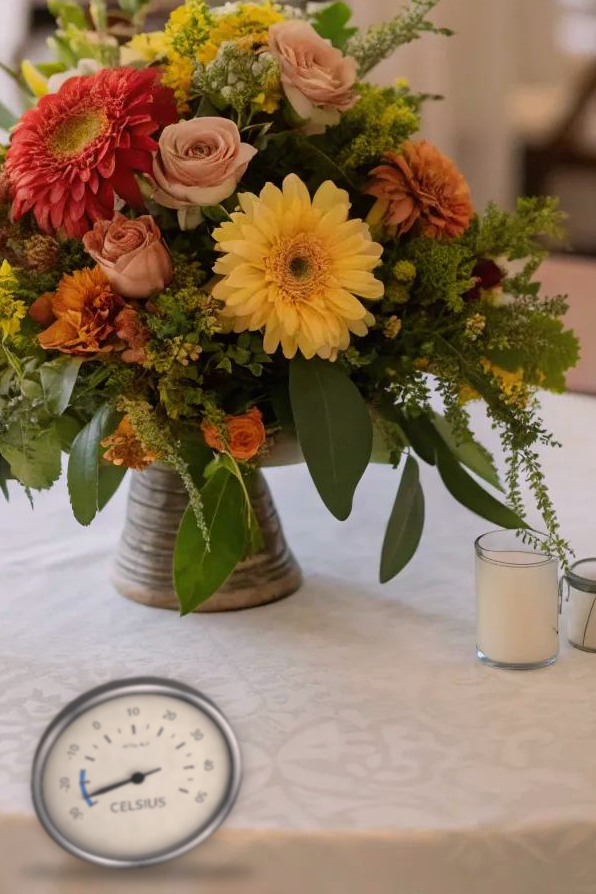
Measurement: -25°C
